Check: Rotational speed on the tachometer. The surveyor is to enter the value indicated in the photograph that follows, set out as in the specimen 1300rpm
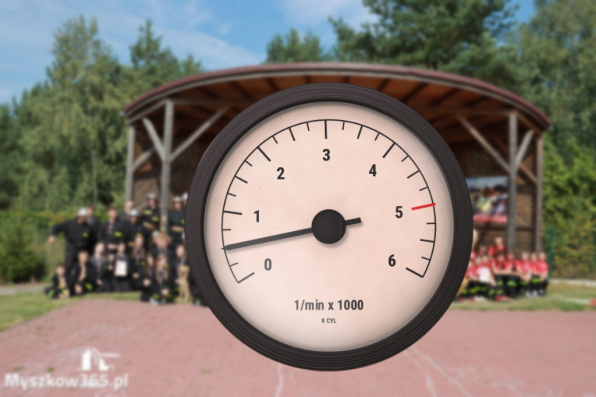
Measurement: 500rpm
